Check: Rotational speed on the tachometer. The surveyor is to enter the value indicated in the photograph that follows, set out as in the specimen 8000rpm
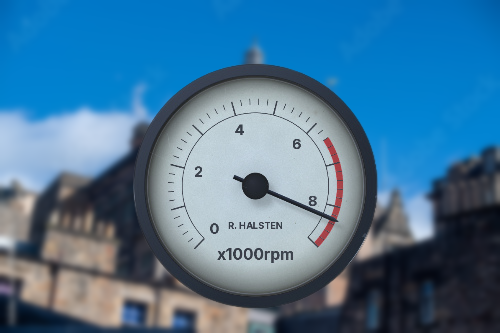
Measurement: 8300rpm
